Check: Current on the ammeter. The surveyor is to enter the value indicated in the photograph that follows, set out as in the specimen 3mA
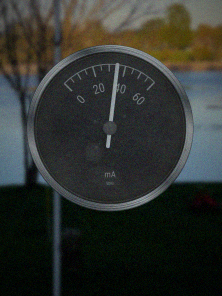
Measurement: 35mA
